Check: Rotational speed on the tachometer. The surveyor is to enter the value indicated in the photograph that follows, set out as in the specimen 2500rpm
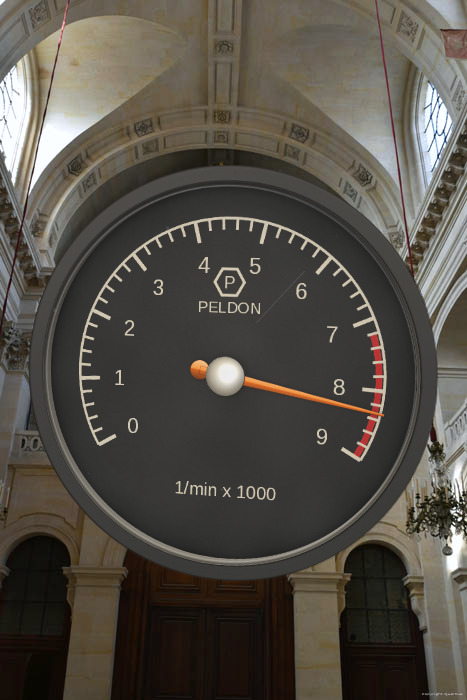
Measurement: 8300rpm
